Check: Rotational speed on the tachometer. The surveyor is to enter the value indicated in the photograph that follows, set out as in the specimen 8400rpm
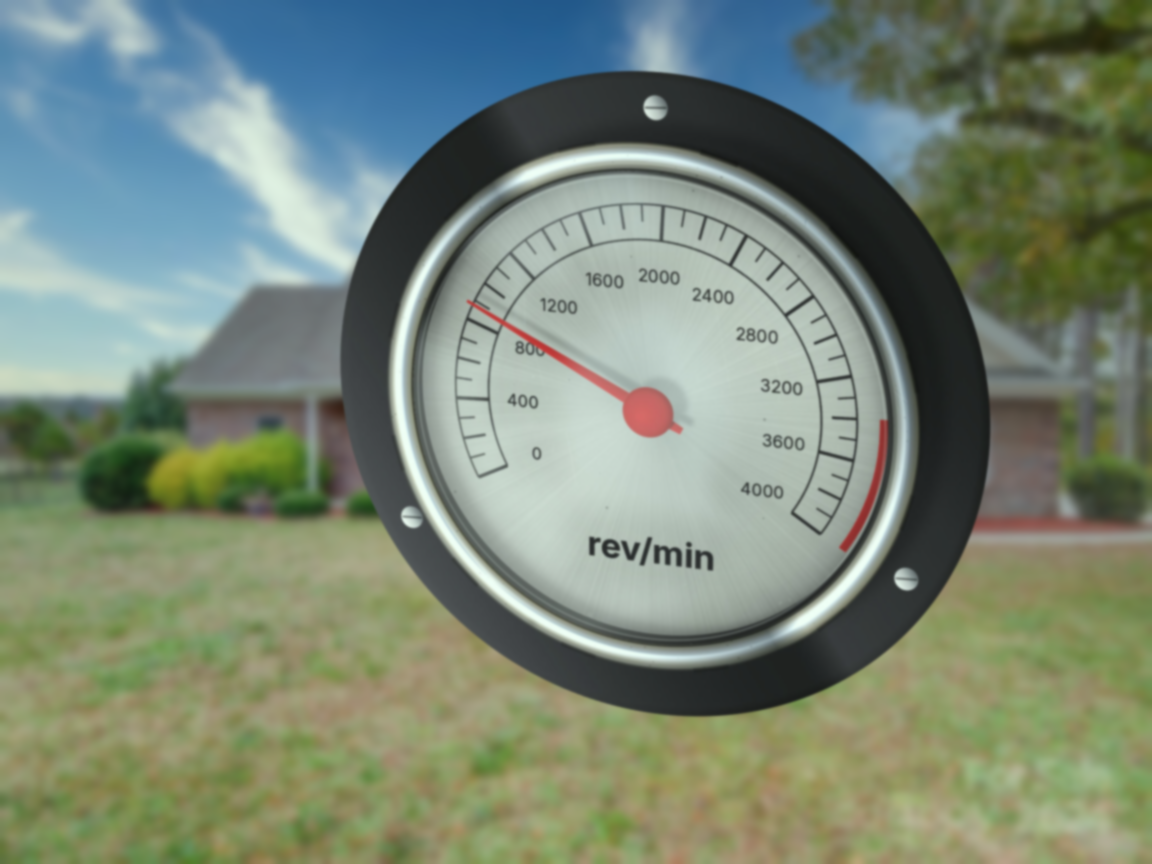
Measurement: 900rpm
